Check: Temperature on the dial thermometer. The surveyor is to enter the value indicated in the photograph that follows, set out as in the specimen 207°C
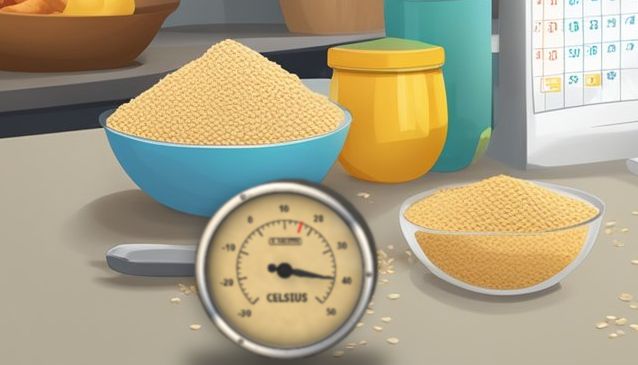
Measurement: 40°C
